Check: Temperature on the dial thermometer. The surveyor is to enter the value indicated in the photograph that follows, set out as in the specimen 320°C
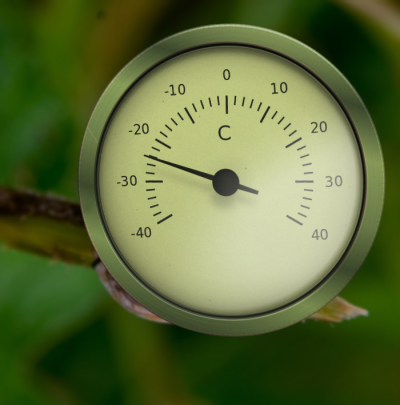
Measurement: -24°C
